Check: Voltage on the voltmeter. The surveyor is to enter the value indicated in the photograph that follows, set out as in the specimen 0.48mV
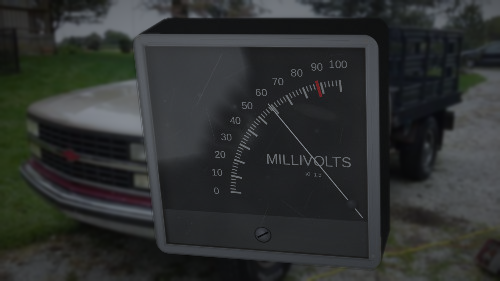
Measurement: 60mV
